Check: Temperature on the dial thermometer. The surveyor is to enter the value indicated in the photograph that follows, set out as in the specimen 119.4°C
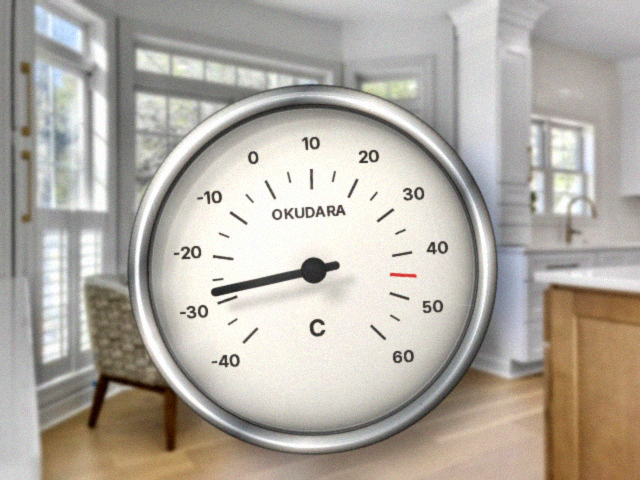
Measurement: -27.5°C
